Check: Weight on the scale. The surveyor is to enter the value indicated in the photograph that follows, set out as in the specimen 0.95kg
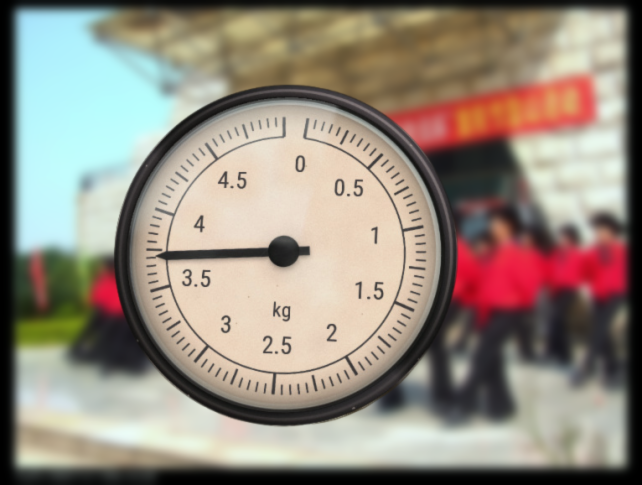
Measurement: 3.7kg
